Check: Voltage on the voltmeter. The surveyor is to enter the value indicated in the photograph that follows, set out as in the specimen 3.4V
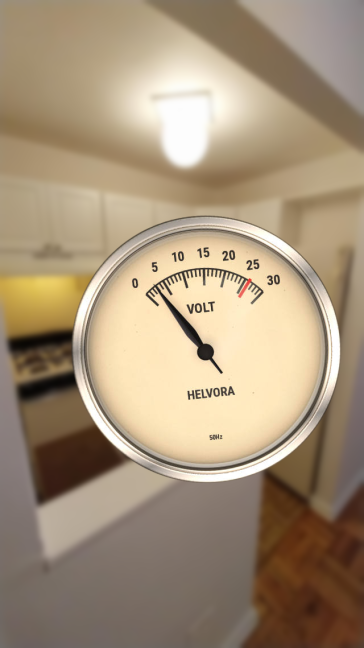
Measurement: 3V
